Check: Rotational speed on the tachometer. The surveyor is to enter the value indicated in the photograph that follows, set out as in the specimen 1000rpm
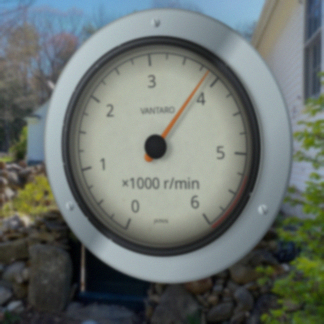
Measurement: 3875rpm
